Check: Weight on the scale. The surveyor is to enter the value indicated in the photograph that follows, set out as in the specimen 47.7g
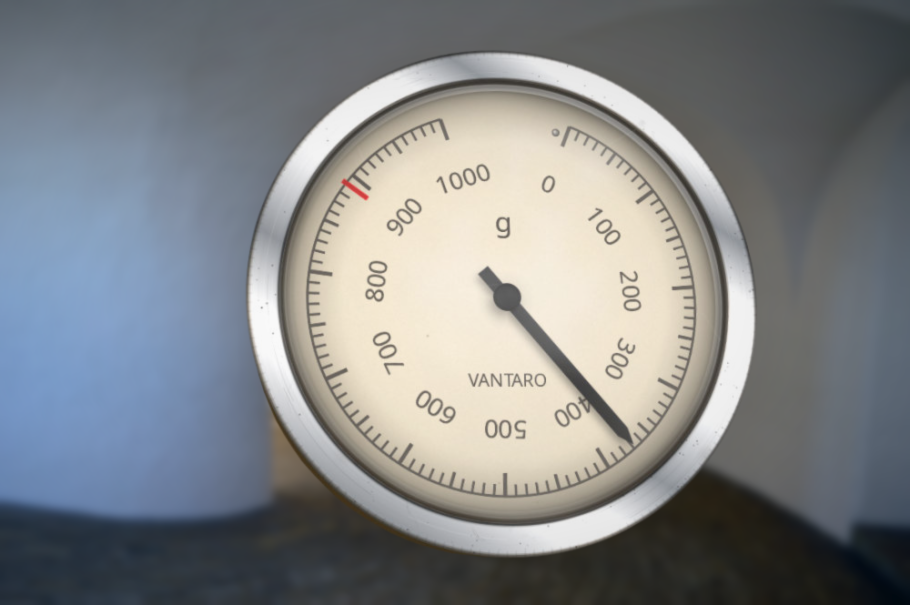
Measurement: 370g
